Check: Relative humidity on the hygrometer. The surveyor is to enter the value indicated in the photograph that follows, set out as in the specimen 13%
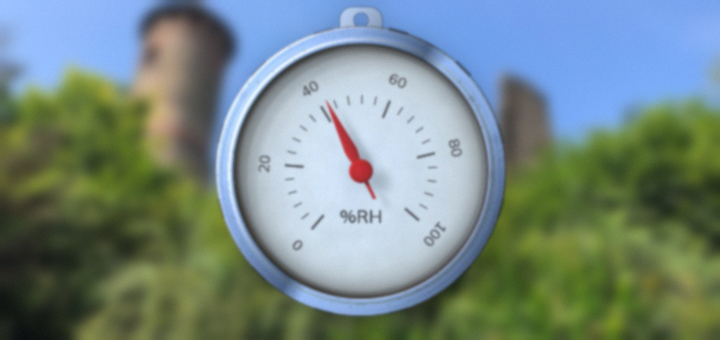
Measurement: 42%
